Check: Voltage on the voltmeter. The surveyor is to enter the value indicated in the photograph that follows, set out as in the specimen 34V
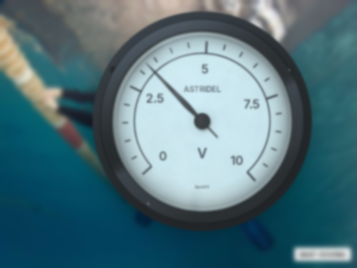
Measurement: 3.25V
